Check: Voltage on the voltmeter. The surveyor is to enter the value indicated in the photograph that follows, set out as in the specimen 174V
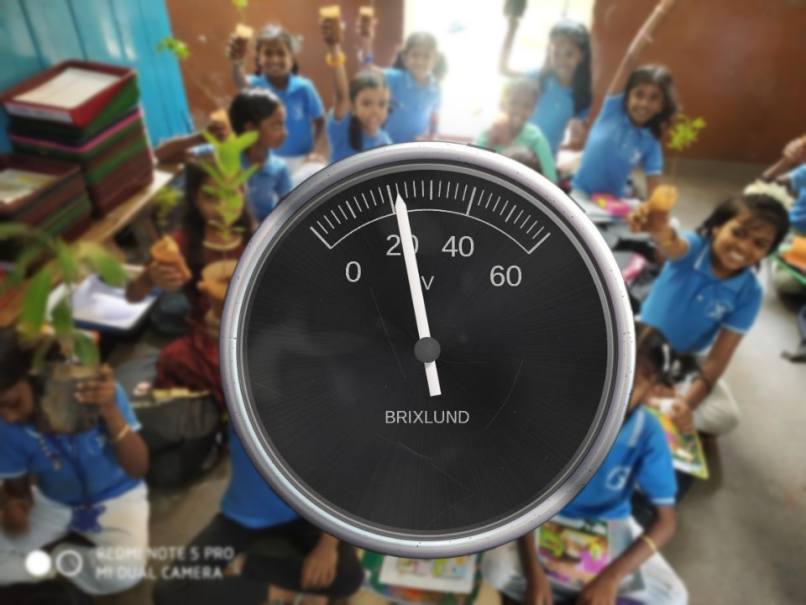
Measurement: 22V
